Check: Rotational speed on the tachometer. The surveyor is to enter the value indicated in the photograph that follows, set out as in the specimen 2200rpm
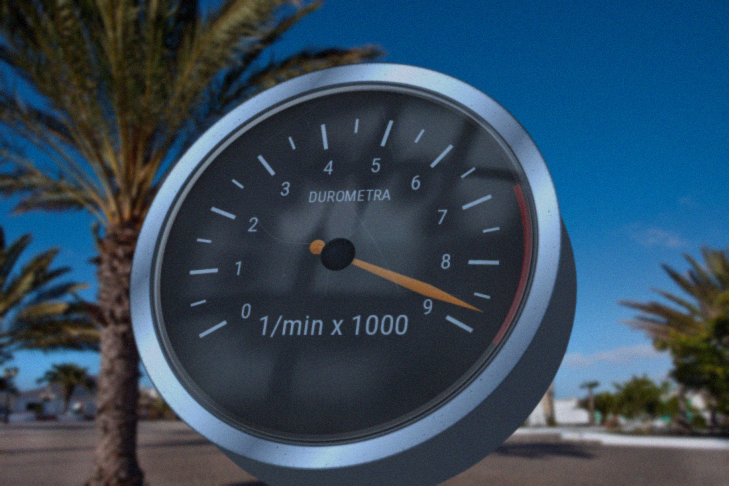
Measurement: 8750rpm
